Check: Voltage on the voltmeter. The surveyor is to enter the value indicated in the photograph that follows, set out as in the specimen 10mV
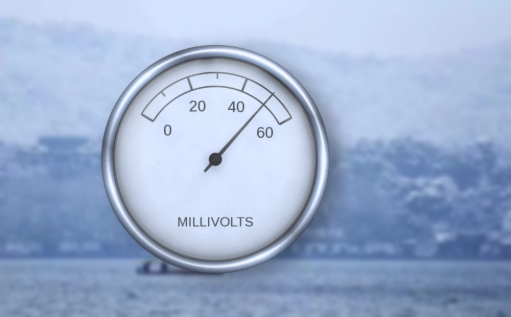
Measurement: 50mV
